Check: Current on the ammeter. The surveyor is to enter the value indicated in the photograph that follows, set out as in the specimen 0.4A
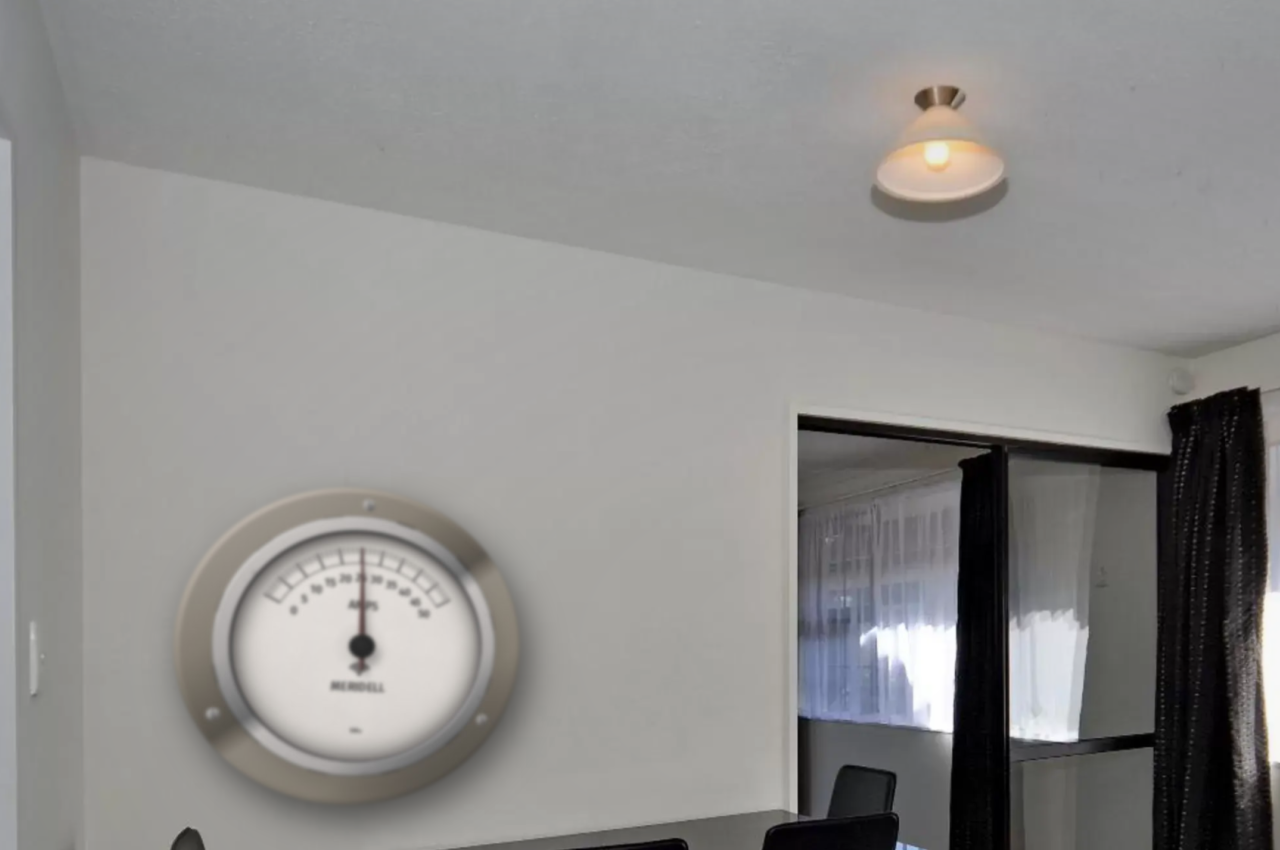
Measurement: 25A
